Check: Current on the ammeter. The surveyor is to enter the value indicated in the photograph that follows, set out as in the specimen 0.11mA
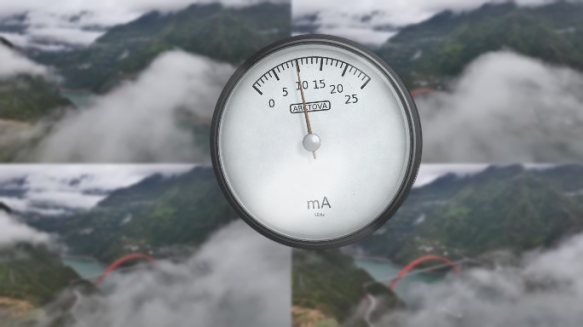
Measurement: 10mA
